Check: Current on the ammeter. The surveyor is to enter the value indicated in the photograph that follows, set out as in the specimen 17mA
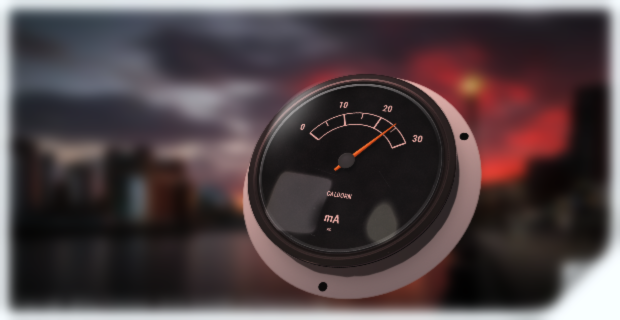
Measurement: 25mA
